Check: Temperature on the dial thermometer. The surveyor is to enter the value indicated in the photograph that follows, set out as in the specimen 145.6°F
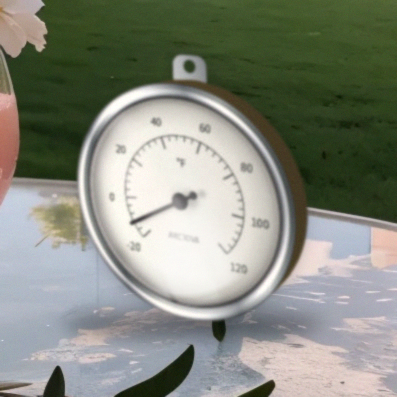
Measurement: -12°F
